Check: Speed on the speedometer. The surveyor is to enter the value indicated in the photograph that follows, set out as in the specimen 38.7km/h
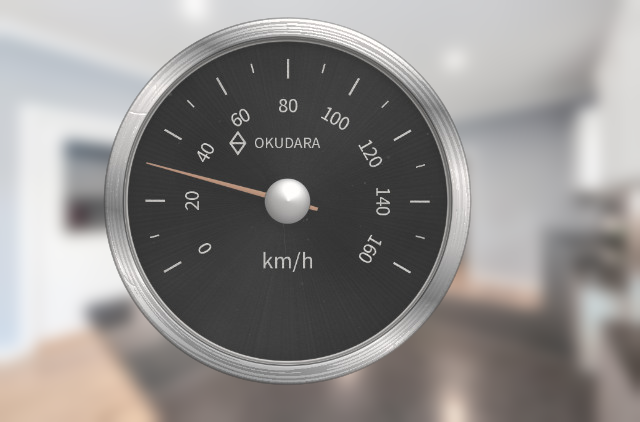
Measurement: 30km/h
